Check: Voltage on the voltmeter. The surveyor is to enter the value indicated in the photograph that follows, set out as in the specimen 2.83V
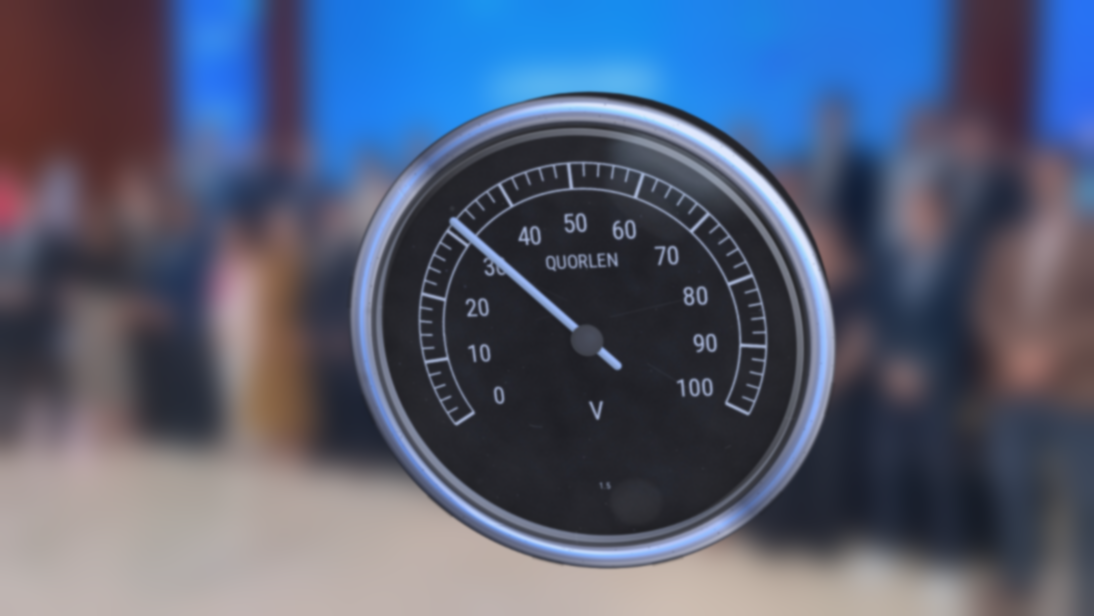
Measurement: 32V
